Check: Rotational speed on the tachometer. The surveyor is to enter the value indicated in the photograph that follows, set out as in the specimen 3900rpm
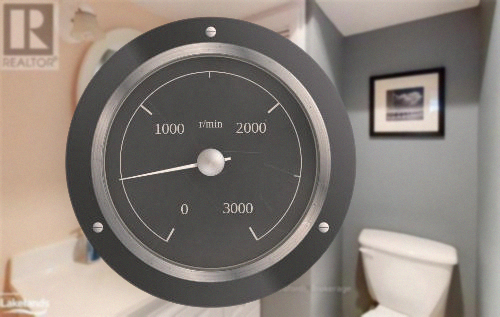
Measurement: 500rpm
